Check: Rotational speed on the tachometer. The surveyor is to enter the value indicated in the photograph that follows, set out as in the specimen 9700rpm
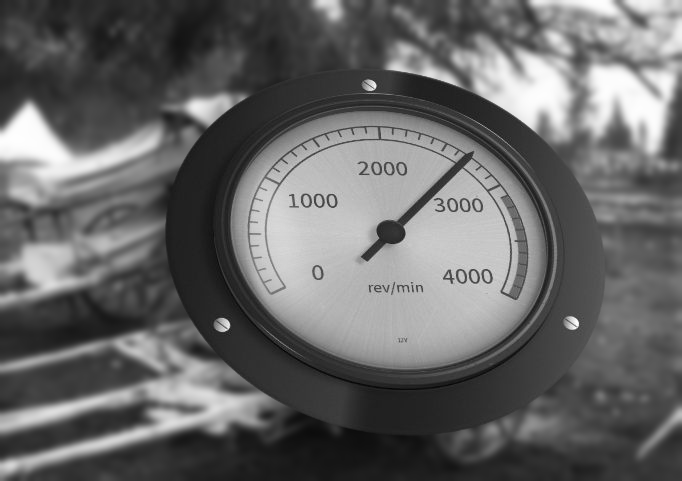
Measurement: 2700rpm
